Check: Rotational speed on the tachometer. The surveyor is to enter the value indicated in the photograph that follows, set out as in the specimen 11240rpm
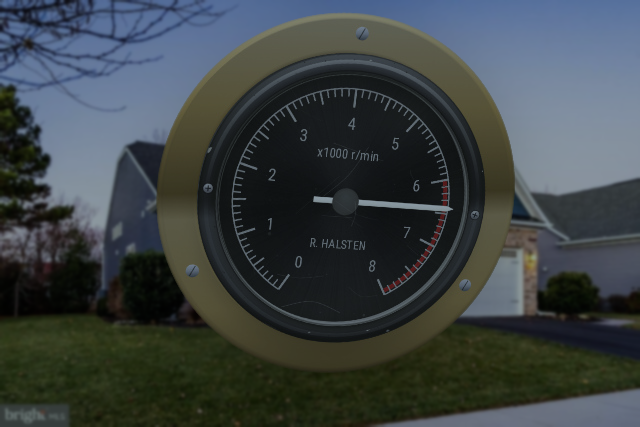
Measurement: 6400rpm
